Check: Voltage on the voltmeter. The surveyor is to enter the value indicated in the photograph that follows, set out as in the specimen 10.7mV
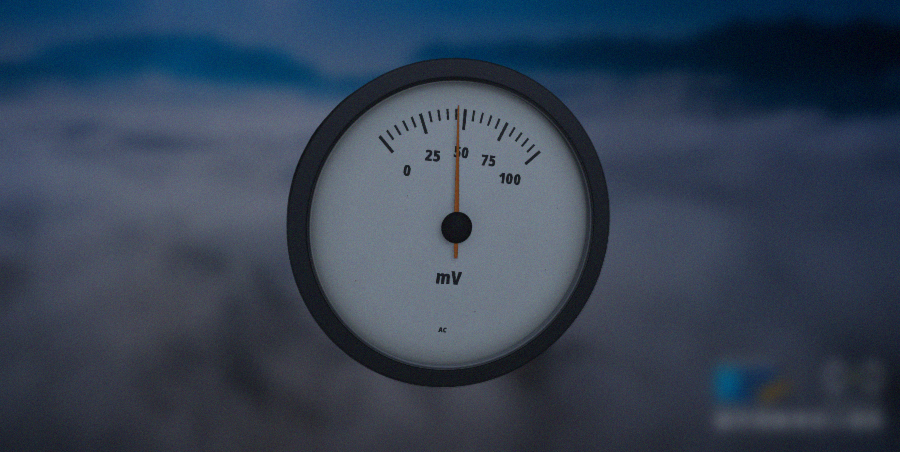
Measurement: 45mV
